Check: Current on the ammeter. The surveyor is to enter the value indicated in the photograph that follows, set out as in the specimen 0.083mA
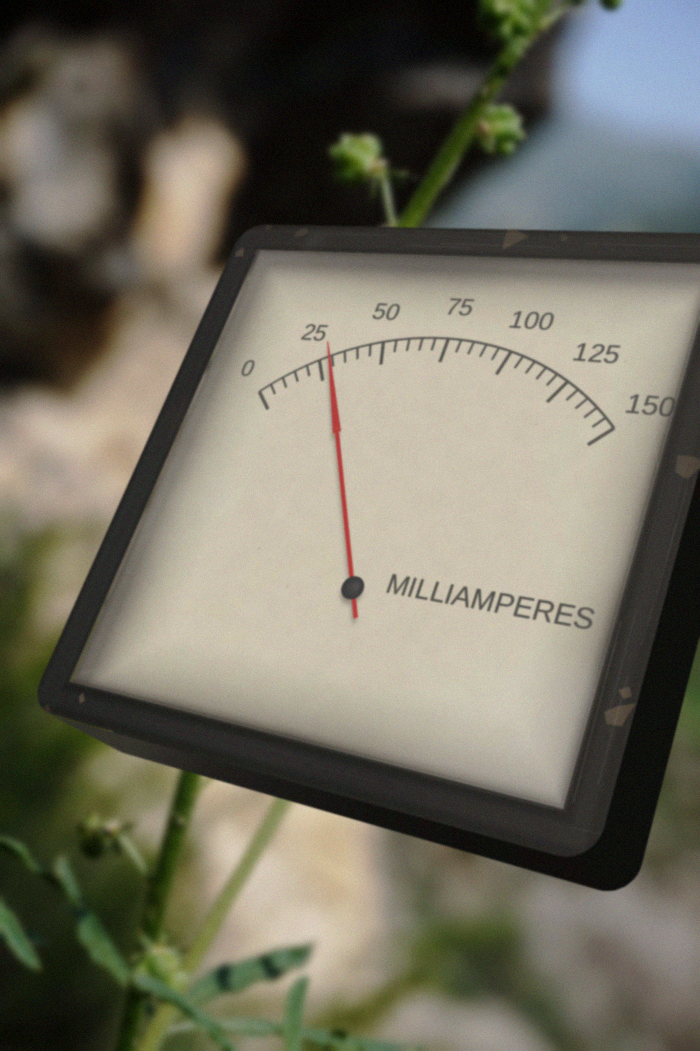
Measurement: 30mA
